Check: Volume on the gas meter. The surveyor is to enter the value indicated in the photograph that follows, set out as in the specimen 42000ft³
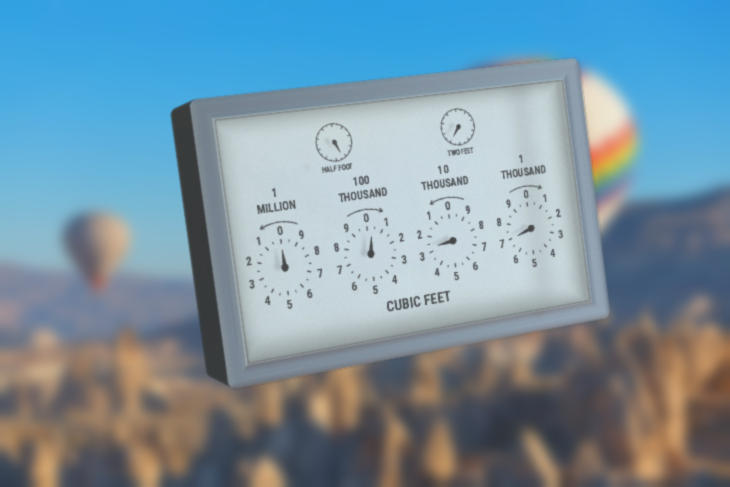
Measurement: 2700ft³
